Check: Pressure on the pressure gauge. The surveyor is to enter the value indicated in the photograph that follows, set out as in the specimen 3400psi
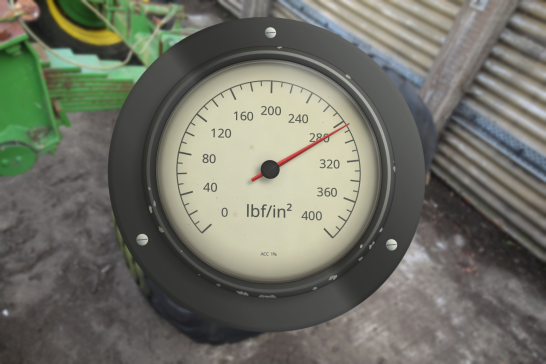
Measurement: 285psi
